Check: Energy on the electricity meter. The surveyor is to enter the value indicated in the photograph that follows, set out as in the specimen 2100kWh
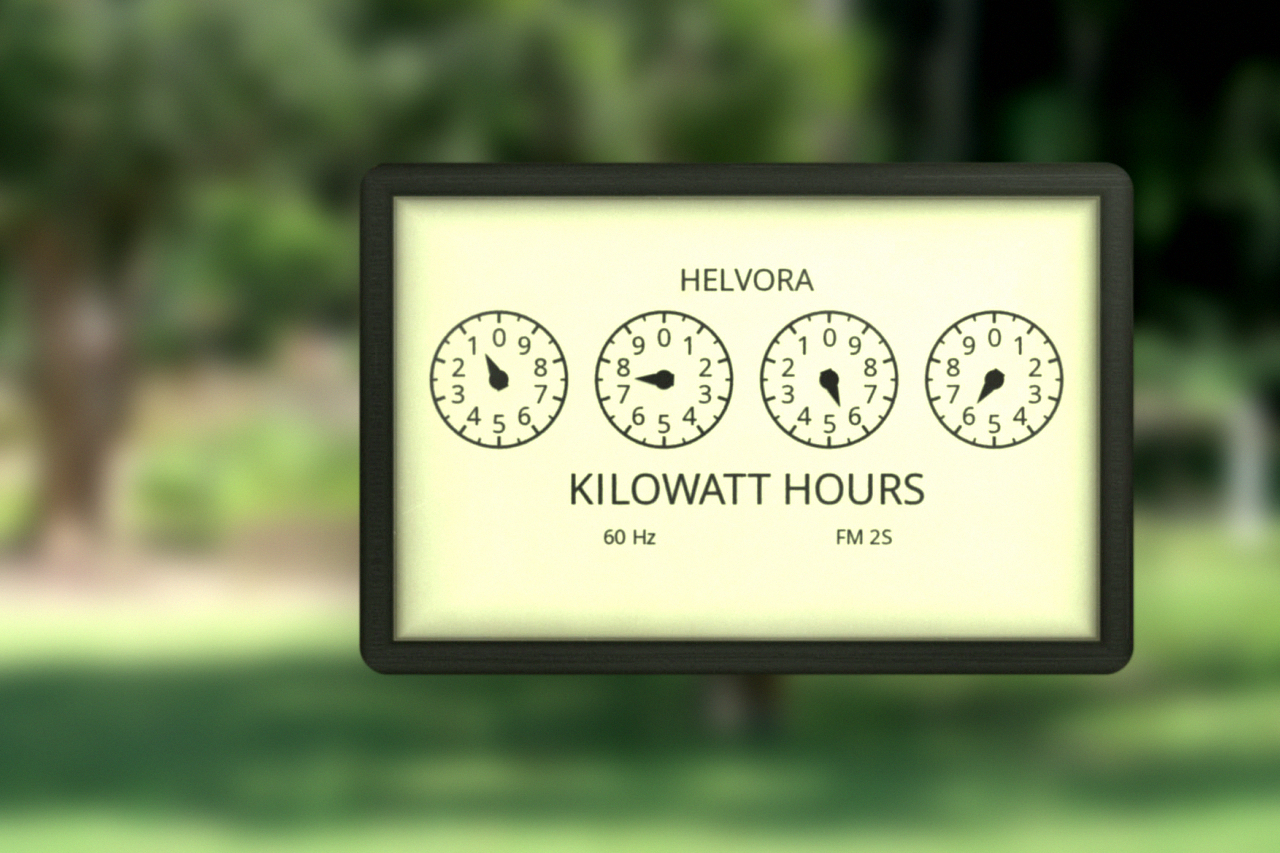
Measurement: 756kWh
